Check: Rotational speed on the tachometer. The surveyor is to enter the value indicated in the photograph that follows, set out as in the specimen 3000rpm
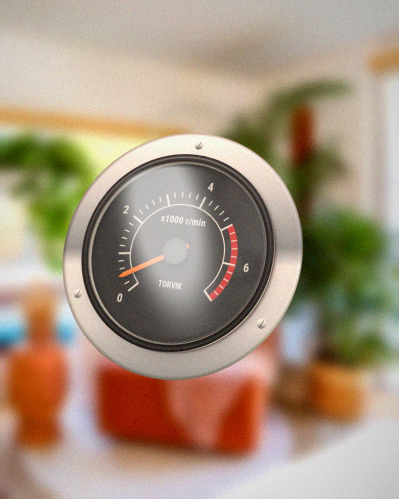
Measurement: 400rpm
